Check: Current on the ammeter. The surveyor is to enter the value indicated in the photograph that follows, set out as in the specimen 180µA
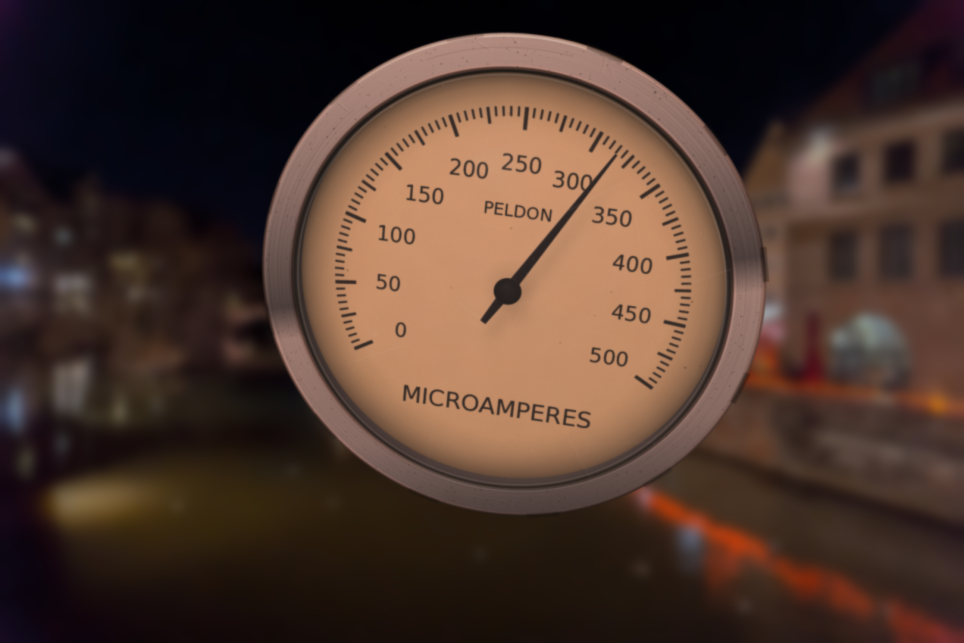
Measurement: 315µA
